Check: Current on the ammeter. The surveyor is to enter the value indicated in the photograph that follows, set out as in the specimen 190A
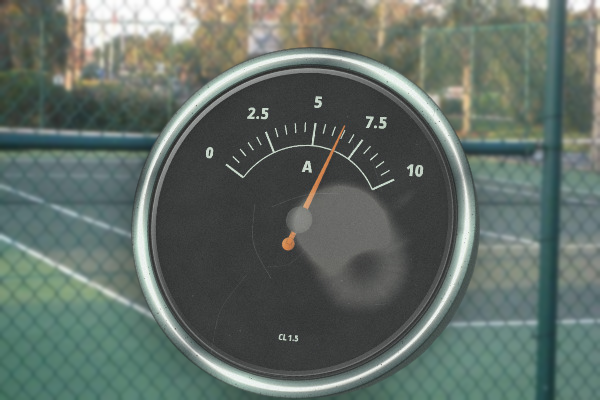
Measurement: 6.5A
